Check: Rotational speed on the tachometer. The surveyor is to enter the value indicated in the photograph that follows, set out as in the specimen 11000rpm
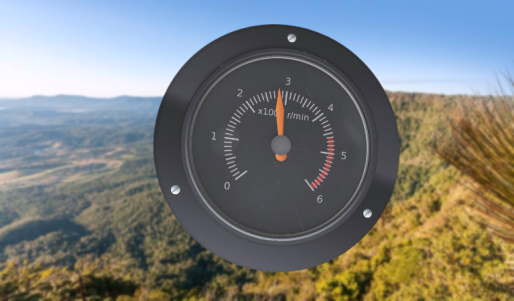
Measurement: 2800rpm
